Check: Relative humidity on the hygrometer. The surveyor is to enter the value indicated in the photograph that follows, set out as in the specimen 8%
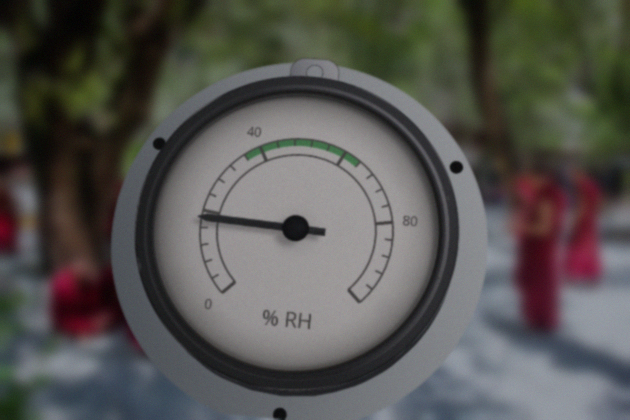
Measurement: 18%
